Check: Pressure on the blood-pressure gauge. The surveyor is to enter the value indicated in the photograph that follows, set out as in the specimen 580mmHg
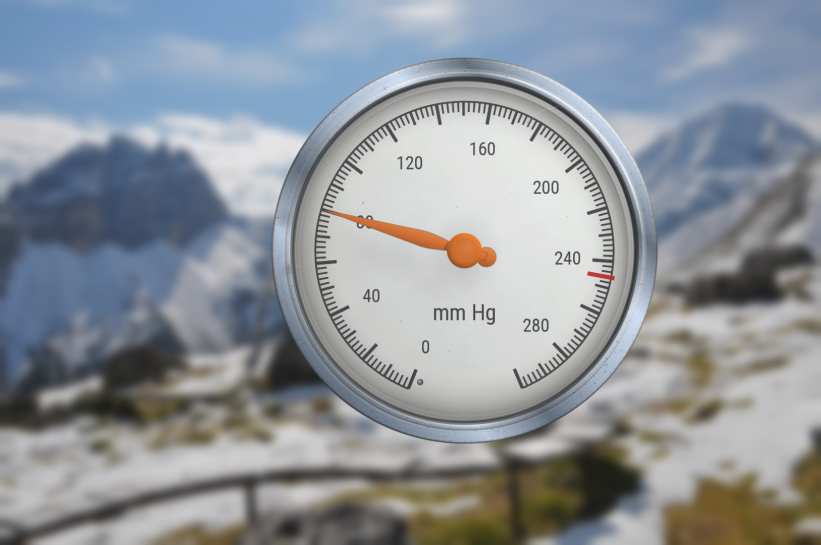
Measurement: 80mmHg
